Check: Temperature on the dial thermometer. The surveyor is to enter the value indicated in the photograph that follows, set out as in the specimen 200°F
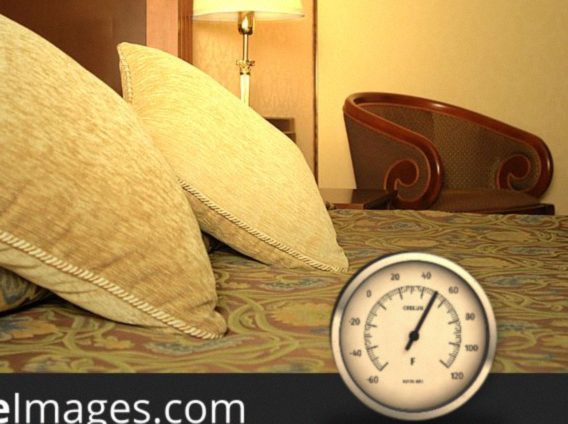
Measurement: 50°F
